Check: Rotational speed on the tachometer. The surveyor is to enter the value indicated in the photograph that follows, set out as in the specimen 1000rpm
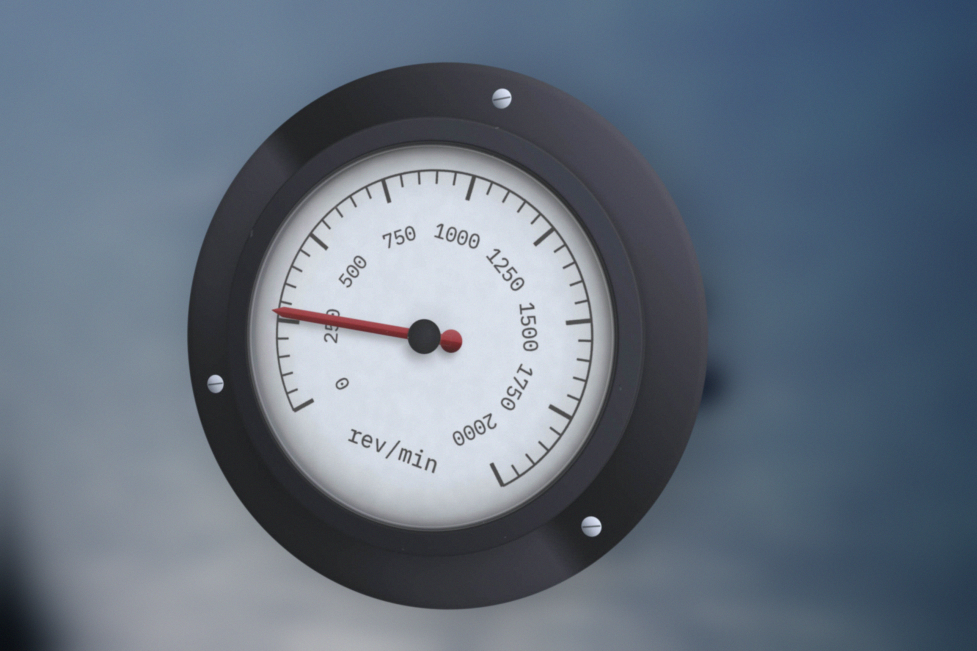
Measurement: 275rpm
